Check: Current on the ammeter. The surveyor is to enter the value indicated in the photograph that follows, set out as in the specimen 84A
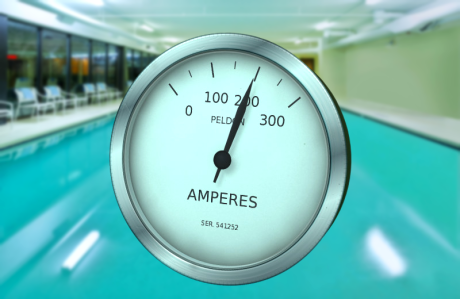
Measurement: 200A
